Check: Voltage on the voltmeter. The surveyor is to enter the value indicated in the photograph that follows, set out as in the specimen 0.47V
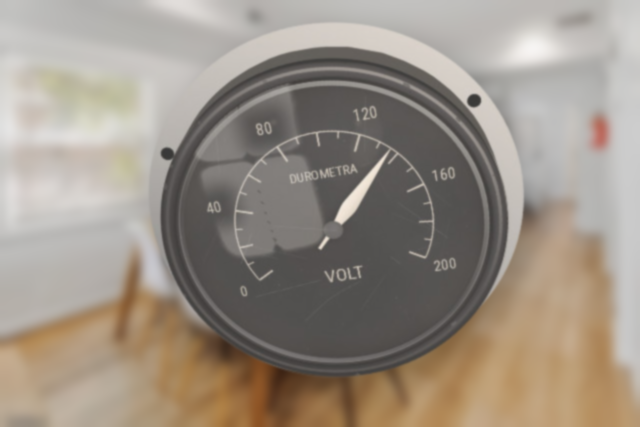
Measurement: 135V
